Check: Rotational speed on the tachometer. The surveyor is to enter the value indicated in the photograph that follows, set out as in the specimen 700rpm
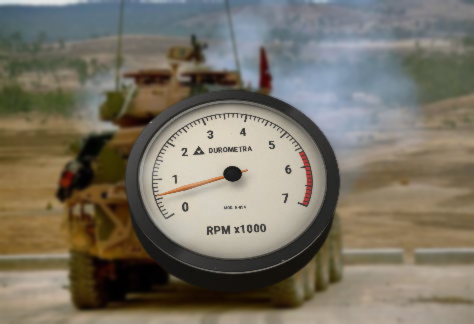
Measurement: 500rpm
